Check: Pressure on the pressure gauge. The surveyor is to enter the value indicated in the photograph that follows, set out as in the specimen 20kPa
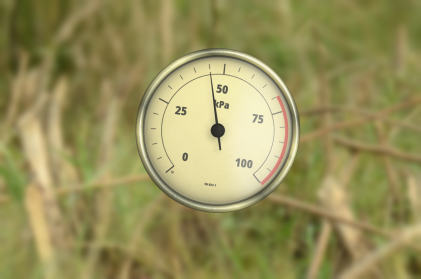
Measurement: 45kPa
